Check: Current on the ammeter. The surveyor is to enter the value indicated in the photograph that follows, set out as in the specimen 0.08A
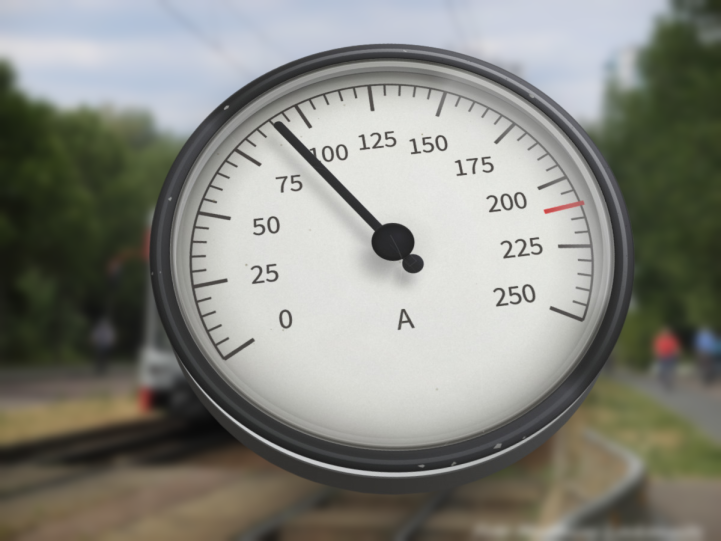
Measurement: 90A
